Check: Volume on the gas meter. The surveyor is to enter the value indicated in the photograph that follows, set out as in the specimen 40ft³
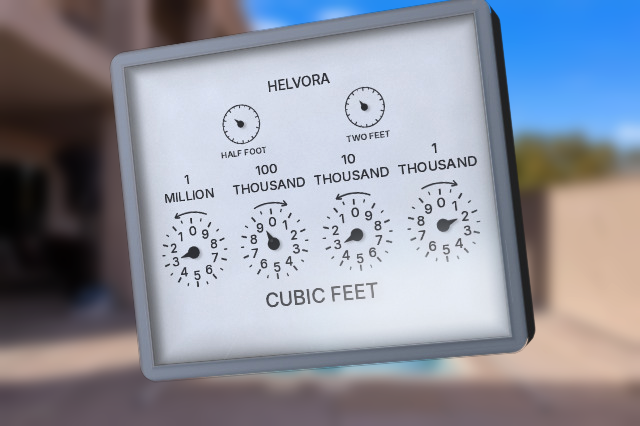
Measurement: 293200ft³
